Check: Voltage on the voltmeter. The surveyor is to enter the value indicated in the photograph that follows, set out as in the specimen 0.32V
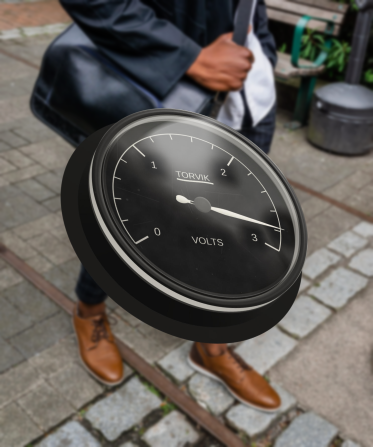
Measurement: 2.8V
